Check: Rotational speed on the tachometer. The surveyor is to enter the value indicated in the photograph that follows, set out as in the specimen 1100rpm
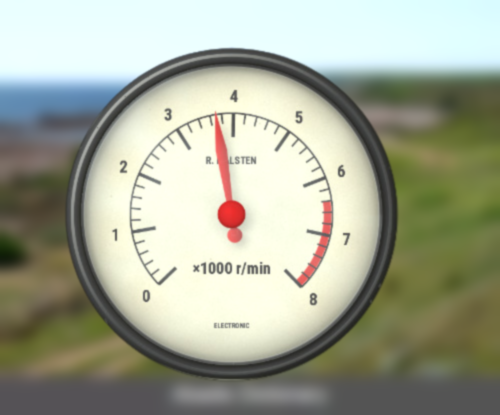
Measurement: 3700rpm
